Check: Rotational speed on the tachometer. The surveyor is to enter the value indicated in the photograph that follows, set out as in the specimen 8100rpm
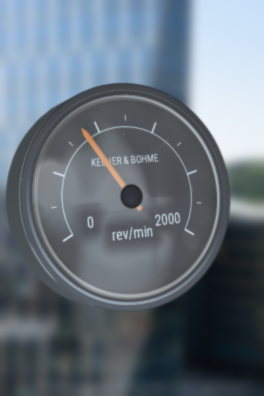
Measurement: 700rpm
